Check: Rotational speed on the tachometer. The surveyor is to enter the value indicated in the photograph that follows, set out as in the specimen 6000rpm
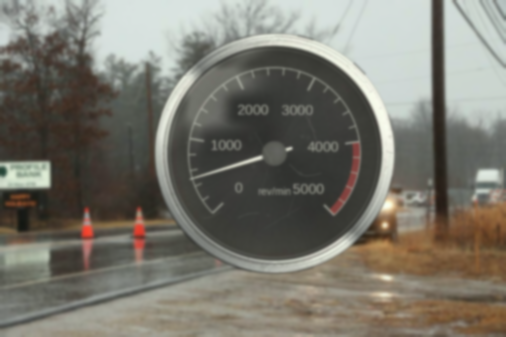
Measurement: 500rpm
